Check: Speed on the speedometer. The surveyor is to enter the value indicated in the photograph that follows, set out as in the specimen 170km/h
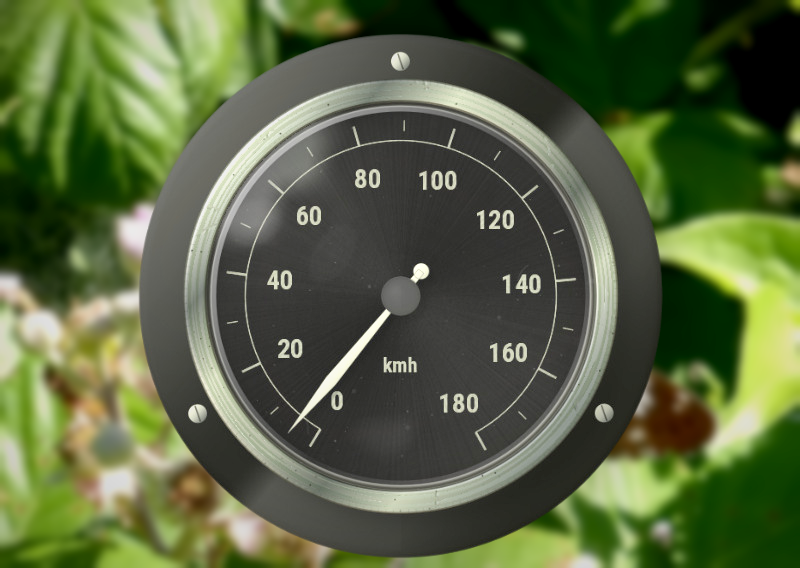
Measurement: 5km/h
